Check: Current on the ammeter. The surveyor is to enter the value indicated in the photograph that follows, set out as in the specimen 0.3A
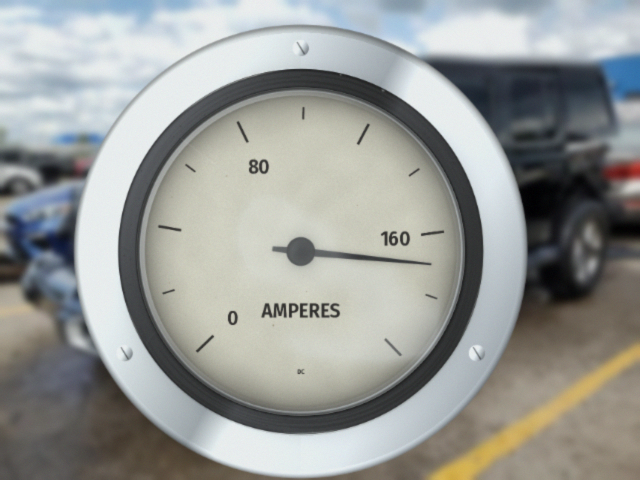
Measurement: 170A
